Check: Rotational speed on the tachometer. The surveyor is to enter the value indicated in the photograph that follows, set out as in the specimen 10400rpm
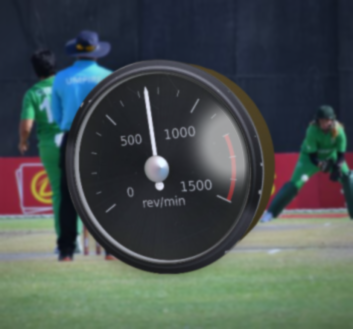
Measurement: 750rpm
